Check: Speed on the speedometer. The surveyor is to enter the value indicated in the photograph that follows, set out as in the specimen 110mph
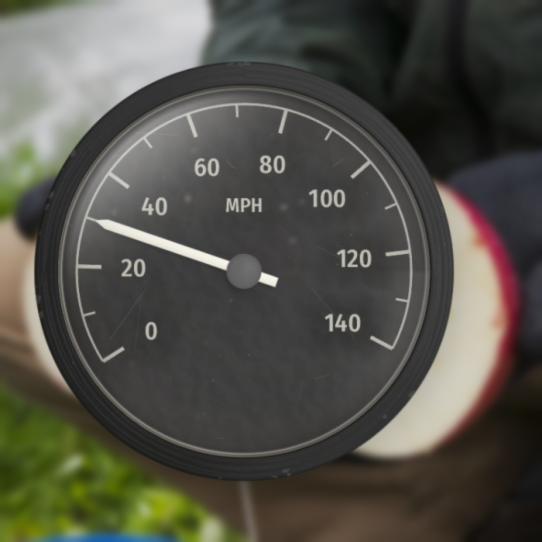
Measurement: 30mph
